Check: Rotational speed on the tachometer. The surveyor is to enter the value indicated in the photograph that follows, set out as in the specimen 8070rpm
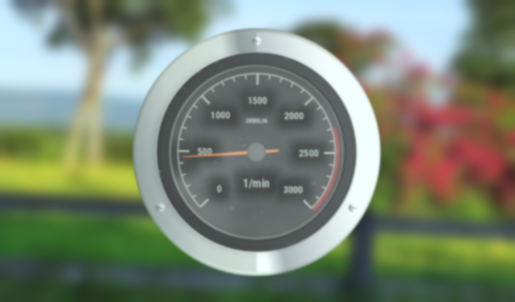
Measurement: 450rpm
